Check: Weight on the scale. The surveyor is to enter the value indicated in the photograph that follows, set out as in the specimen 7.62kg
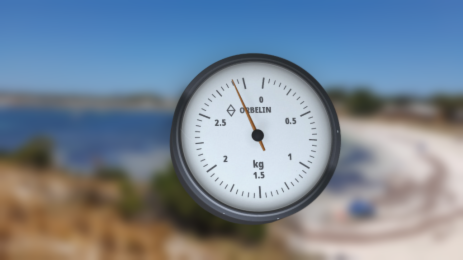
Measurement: 2.9kg
